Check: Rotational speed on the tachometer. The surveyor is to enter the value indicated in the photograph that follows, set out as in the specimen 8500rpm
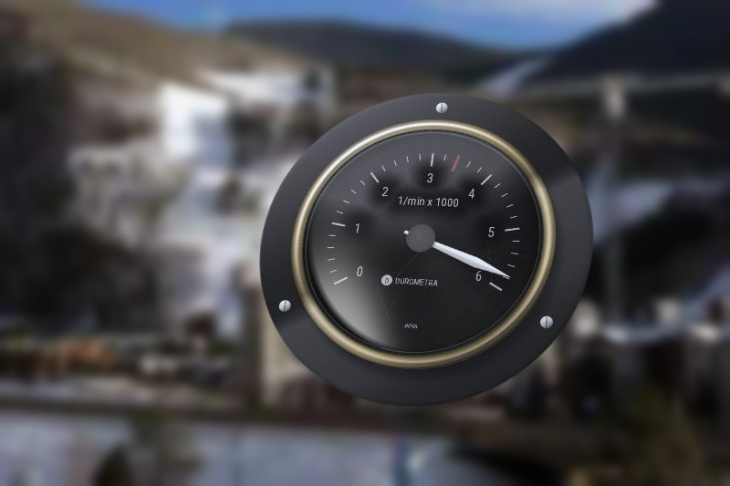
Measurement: 5800rpm
